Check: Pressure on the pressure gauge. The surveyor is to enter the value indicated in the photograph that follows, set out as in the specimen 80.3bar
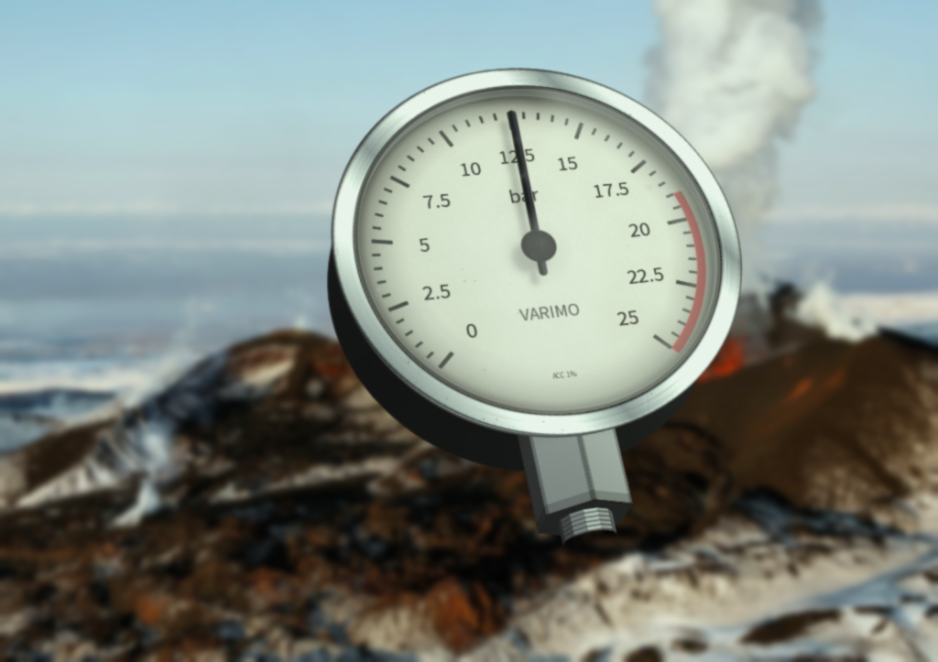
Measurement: 12.5bar
